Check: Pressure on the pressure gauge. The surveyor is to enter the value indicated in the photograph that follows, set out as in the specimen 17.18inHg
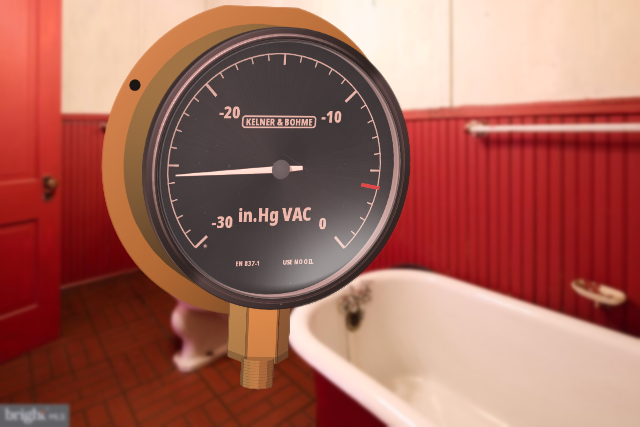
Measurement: -25.5inHg
